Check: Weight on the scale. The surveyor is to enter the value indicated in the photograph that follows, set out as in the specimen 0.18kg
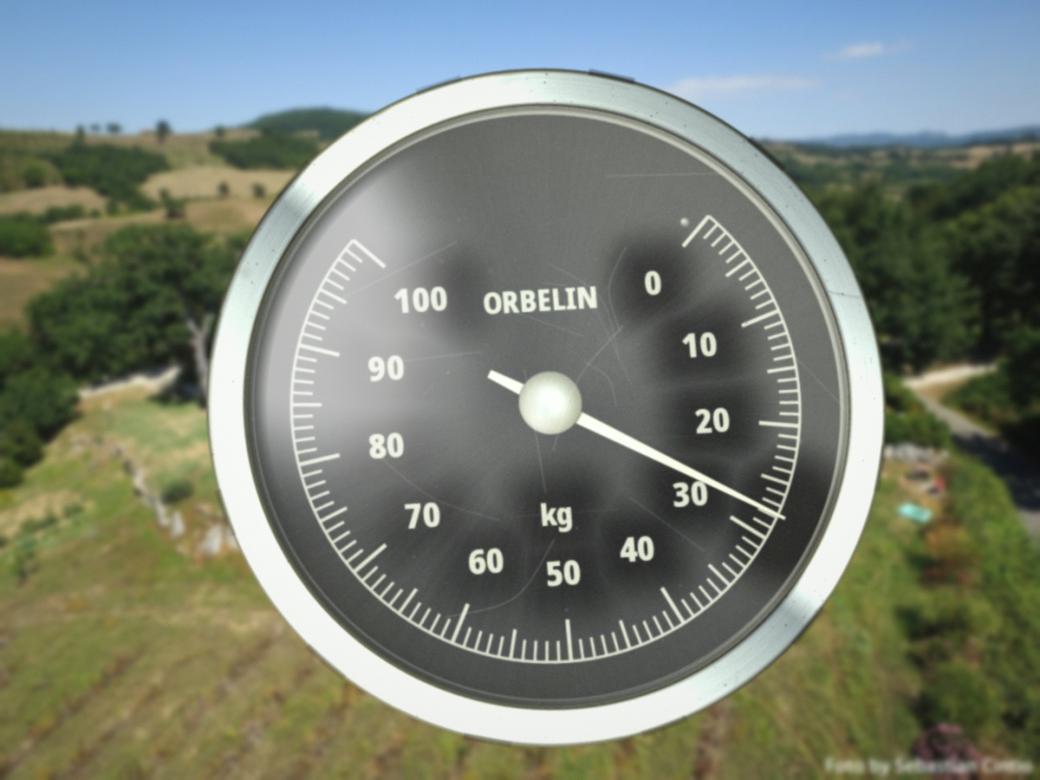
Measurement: 28kg
